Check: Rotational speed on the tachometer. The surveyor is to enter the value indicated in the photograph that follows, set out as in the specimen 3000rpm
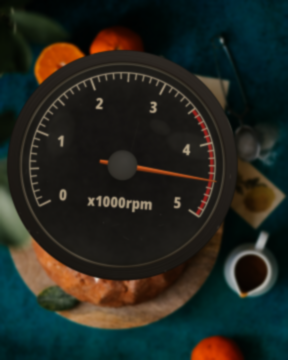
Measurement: 4500rpm
